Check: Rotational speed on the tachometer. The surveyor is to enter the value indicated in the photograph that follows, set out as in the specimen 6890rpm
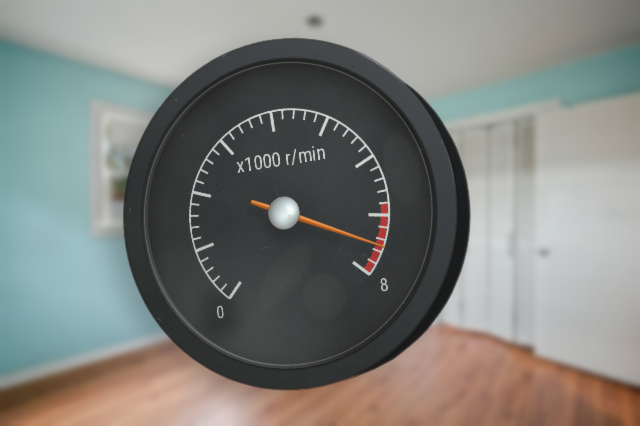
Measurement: 7500rpm
